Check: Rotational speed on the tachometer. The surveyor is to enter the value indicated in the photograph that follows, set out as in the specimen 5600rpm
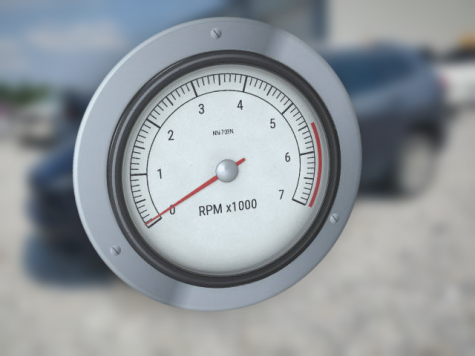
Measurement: 100rpm
